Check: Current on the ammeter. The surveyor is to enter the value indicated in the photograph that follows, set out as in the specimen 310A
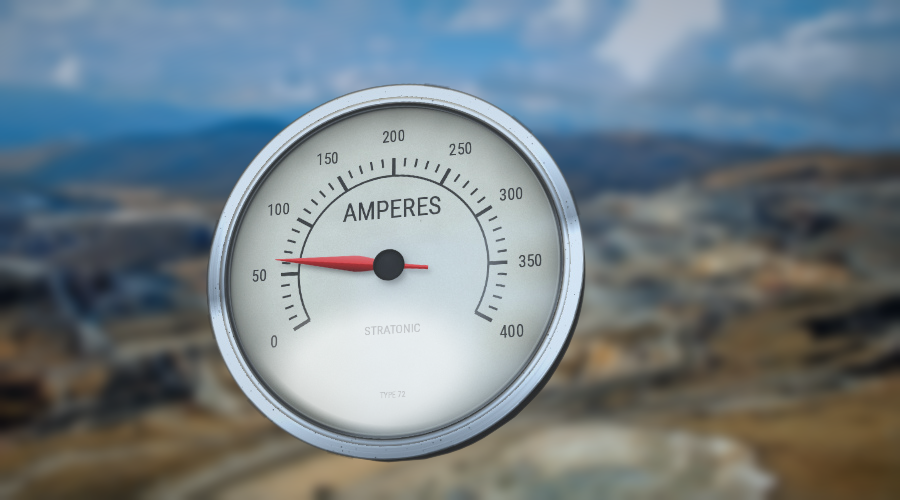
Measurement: 60A
